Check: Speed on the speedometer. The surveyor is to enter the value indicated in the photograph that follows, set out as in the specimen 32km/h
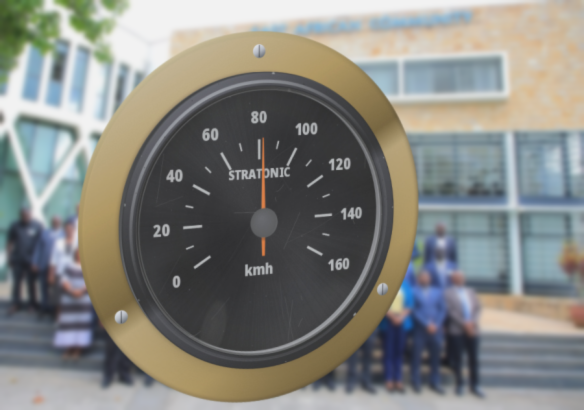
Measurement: 80km/h
